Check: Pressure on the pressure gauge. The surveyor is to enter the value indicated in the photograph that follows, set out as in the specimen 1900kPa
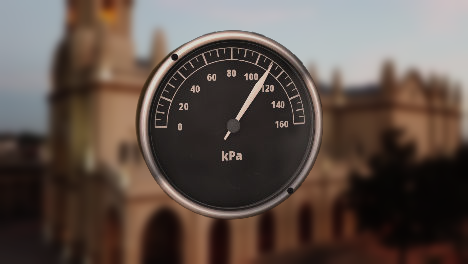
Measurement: 110kPa
